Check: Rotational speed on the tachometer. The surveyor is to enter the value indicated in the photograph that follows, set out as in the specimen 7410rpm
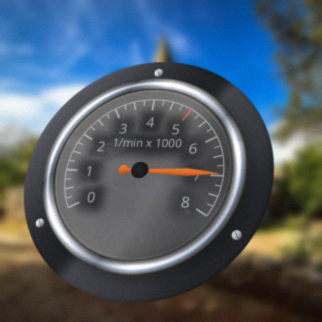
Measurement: 7000rpm
